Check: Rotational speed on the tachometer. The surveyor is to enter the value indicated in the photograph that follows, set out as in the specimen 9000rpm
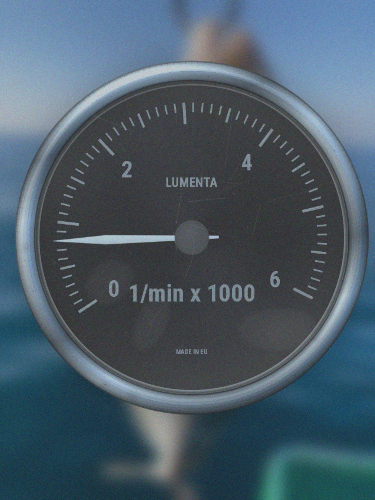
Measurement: 800rpm
